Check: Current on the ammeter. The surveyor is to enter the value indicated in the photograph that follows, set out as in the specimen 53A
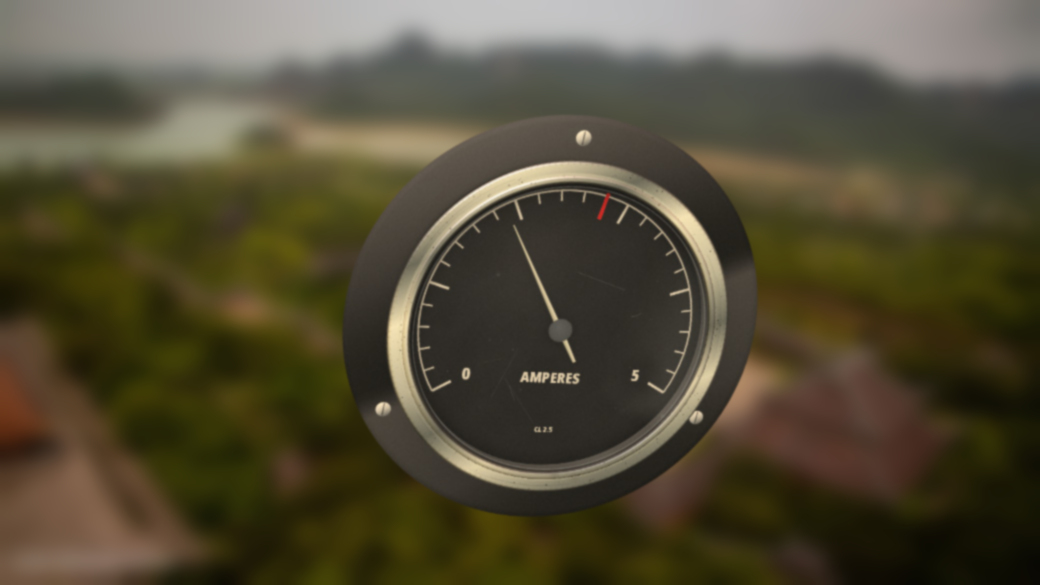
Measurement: 1.9A
